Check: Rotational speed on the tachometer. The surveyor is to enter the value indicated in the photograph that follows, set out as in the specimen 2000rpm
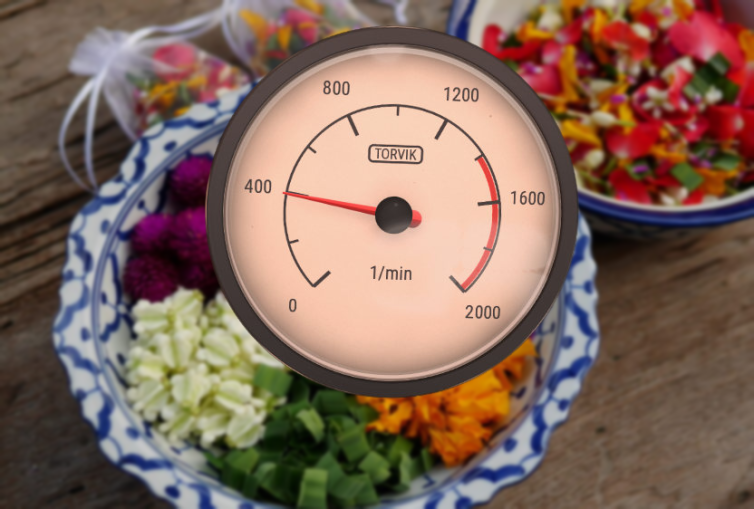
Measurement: 400rpm
